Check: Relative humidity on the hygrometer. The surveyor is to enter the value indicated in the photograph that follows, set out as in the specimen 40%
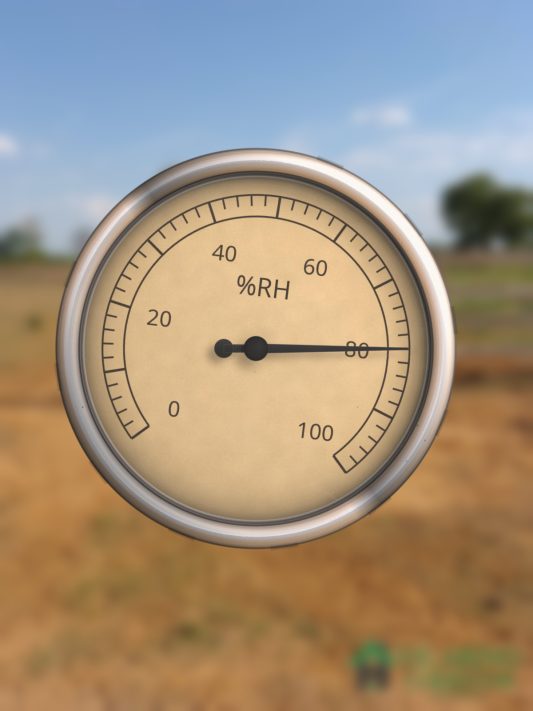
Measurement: 80%
